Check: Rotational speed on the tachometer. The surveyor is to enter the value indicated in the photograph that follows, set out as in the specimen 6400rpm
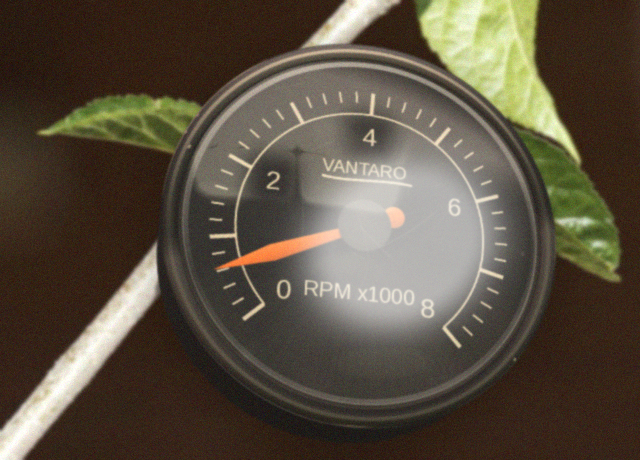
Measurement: 600rpm
